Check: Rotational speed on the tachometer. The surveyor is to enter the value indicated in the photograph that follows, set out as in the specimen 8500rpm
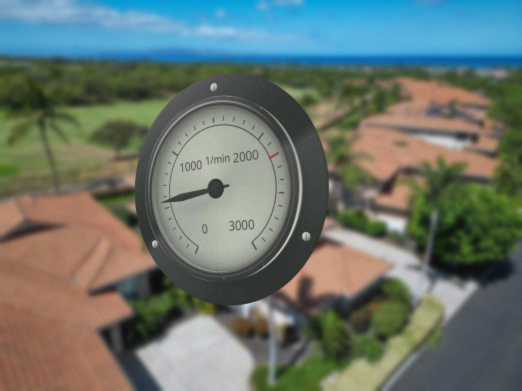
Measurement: 550rpm
